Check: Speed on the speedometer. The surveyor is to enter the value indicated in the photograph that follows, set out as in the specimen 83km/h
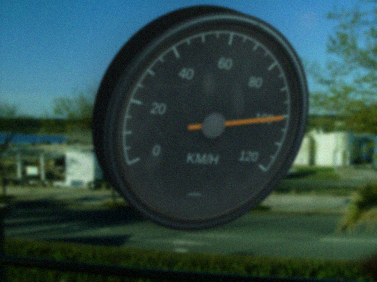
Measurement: 100km/h
